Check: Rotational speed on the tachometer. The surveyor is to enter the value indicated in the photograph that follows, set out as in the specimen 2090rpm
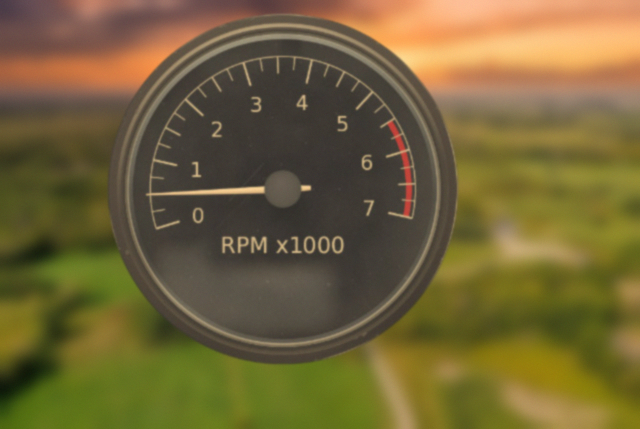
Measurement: 500rpm
